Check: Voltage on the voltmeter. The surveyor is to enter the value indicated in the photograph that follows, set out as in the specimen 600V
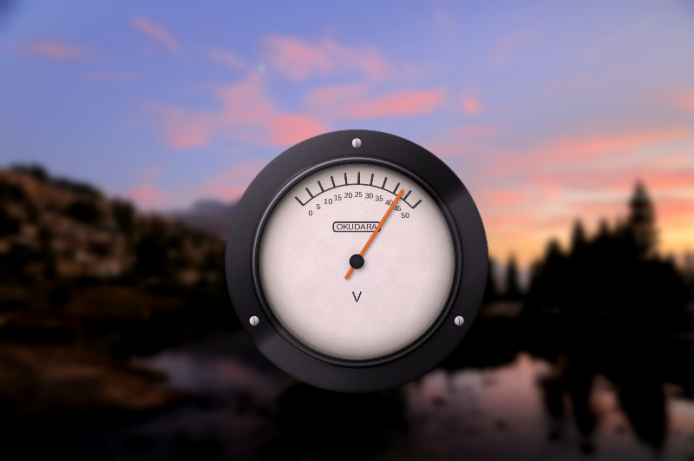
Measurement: 42.5V
